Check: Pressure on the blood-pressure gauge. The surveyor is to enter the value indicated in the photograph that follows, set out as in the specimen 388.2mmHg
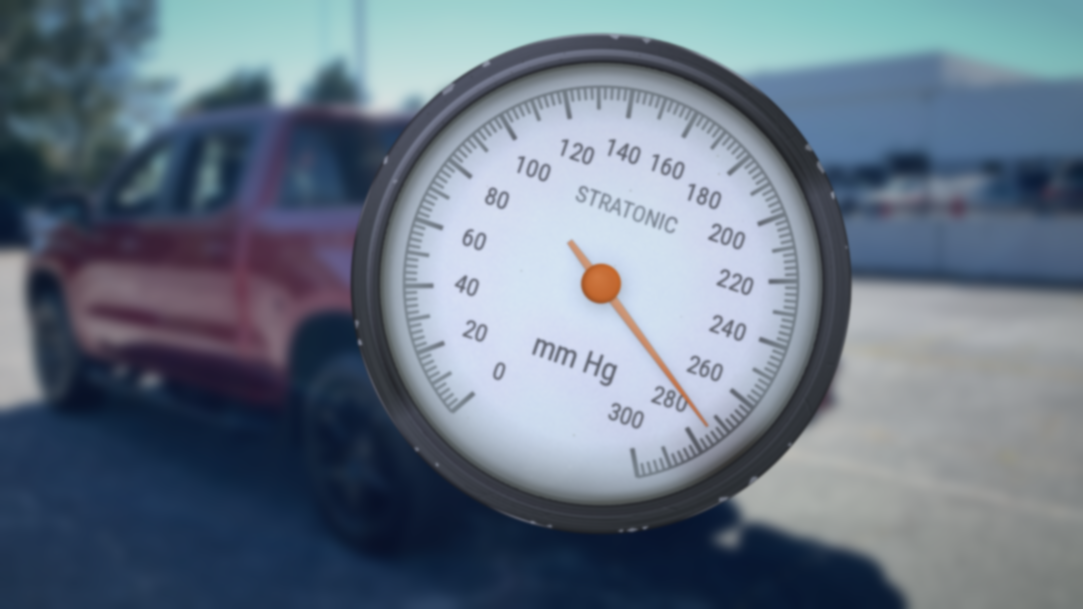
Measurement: 274mmHg
